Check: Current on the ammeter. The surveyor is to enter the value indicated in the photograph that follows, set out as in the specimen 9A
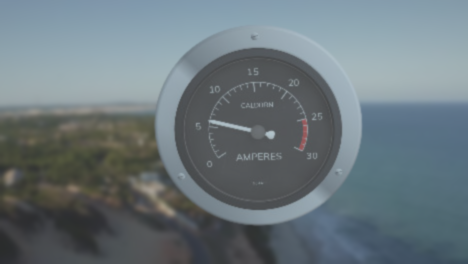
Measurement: 6A
